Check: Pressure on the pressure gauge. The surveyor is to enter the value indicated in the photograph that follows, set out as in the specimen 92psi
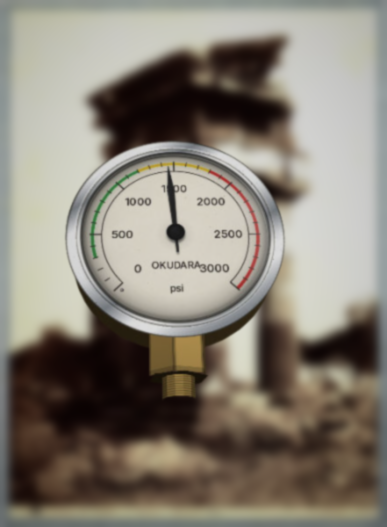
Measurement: 1450psi
